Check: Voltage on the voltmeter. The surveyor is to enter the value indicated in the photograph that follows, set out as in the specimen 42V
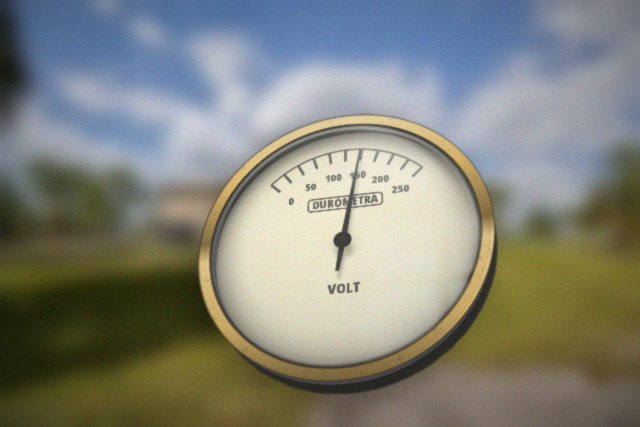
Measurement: 150V
